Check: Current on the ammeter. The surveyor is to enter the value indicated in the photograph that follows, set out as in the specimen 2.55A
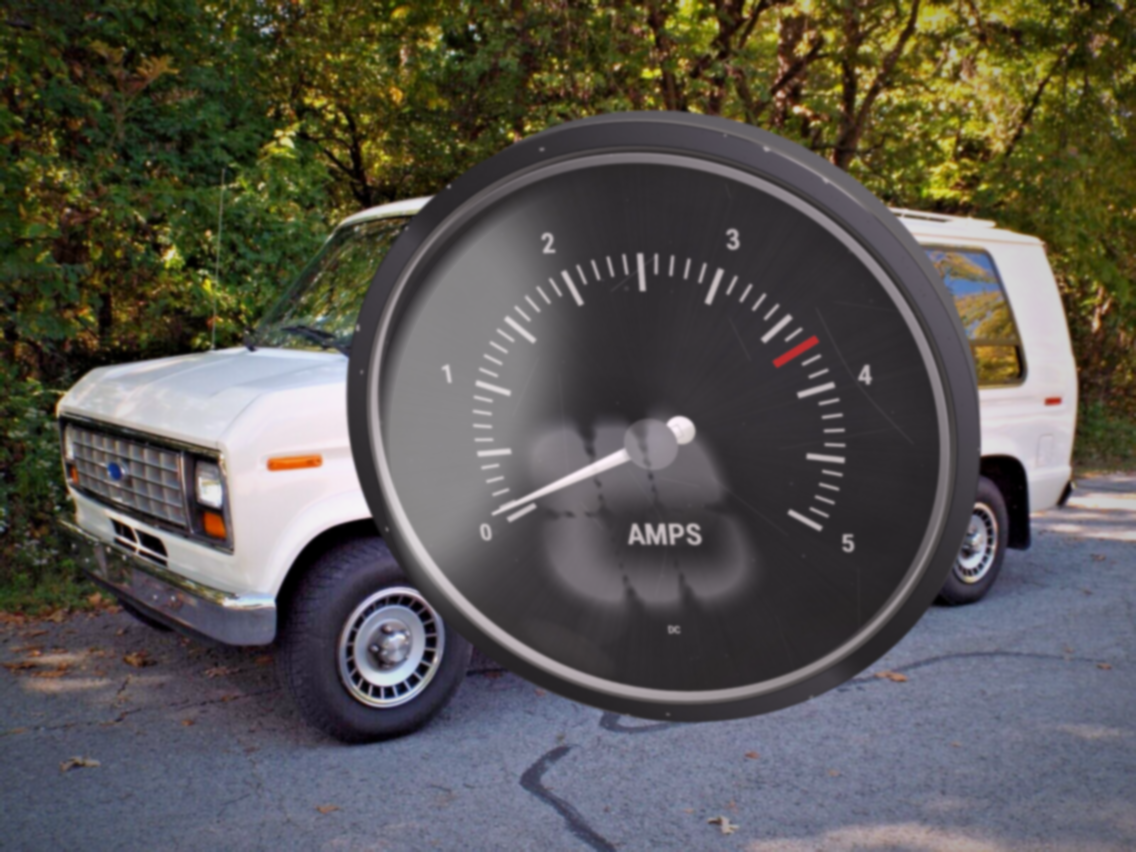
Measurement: 0.1A
